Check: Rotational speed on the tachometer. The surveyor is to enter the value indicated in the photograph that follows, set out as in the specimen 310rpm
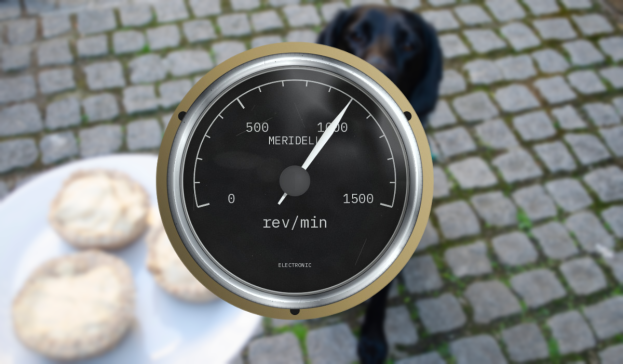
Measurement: 1000rpm
